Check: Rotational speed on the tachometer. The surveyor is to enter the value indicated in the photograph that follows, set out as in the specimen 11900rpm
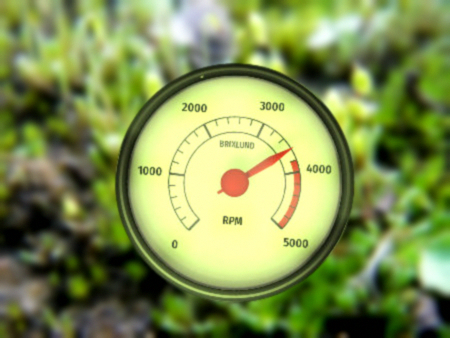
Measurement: 3600rpm
